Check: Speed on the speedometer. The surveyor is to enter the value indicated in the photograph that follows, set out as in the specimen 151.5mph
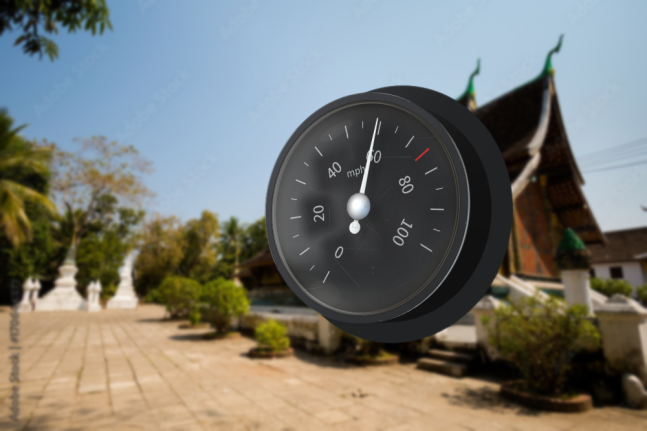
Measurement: 60mph
